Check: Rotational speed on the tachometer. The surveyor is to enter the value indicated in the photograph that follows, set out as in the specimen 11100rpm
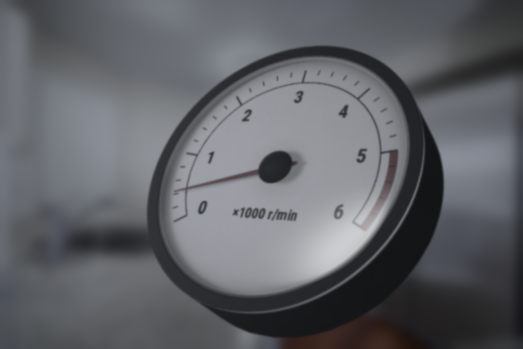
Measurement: 400rpm
